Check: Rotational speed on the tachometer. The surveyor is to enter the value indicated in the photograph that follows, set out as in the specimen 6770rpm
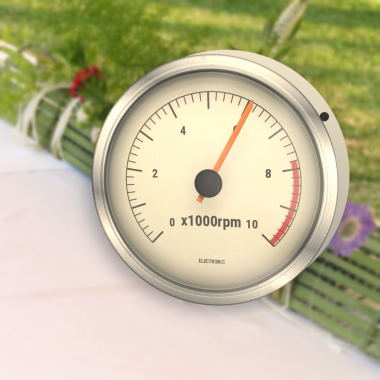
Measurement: 6100rpm
